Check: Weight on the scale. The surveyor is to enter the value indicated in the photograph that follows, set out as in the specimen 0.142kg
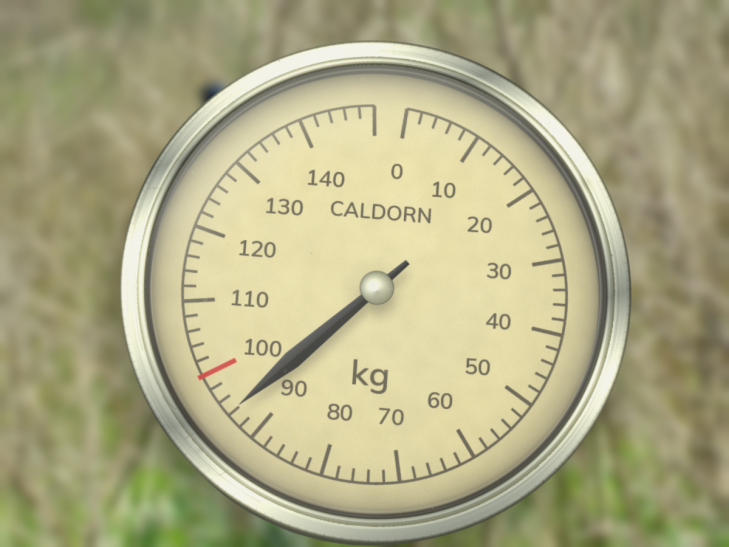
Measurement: 94kg
